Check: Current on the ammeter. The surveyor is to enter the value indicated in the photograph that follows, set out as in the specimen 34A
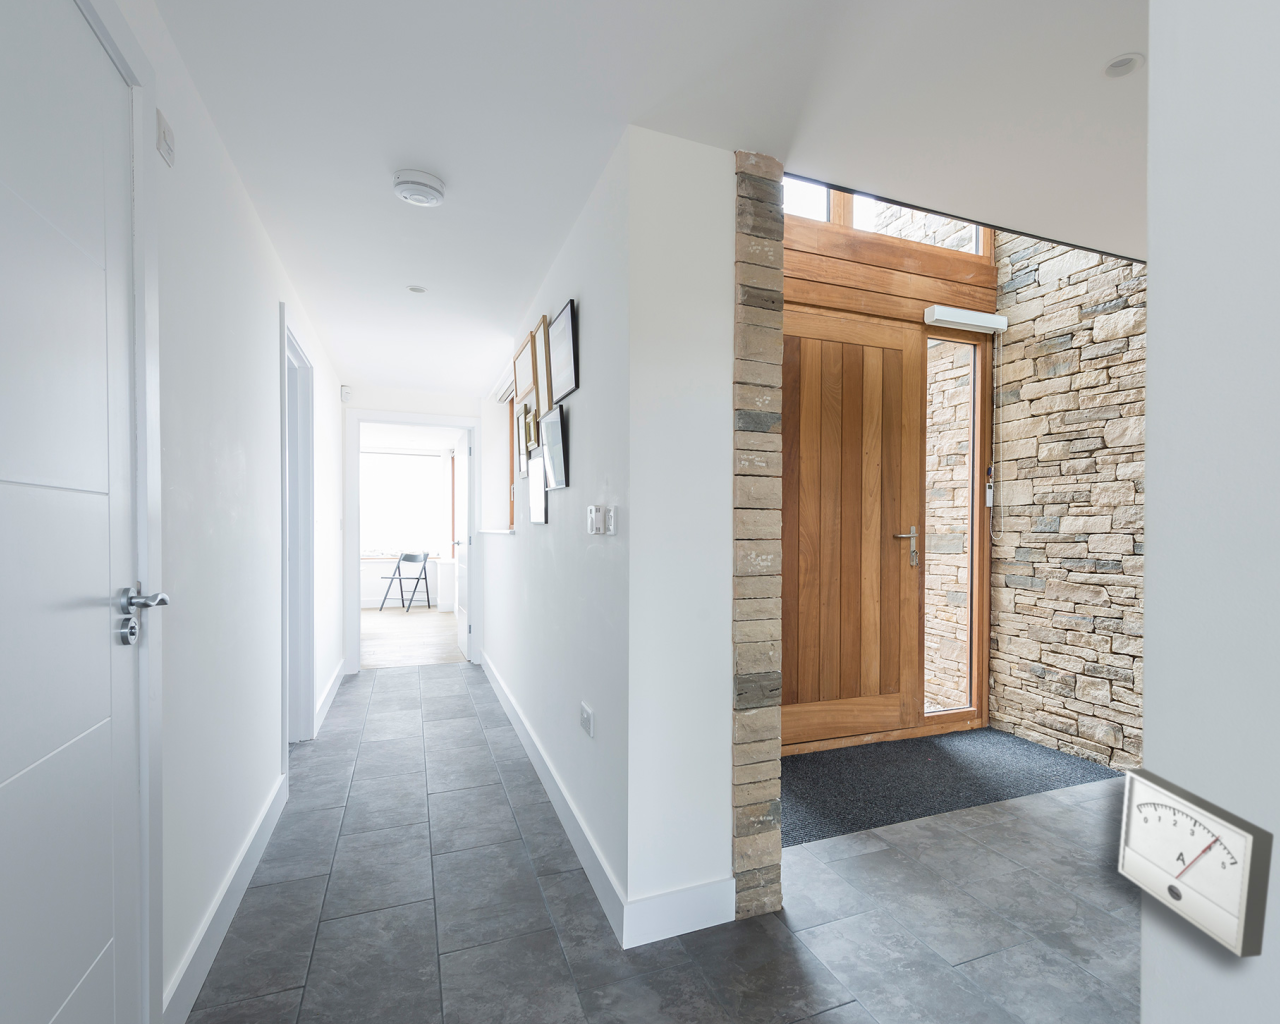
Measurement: 4A
